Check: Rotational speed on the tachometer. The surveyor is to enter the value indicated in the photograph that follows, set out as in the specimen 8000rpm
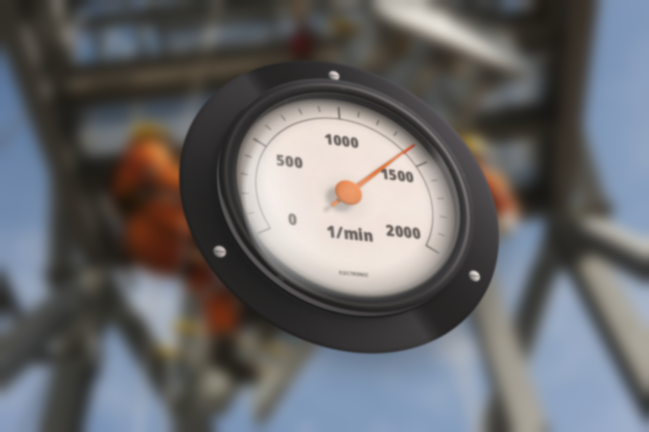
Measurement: 1400rpm
